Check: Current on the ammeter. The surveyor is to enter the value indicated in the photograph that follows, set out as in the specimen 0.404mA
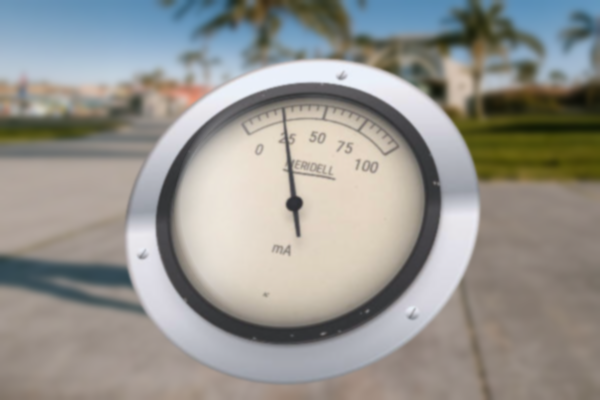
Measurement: 25mA
